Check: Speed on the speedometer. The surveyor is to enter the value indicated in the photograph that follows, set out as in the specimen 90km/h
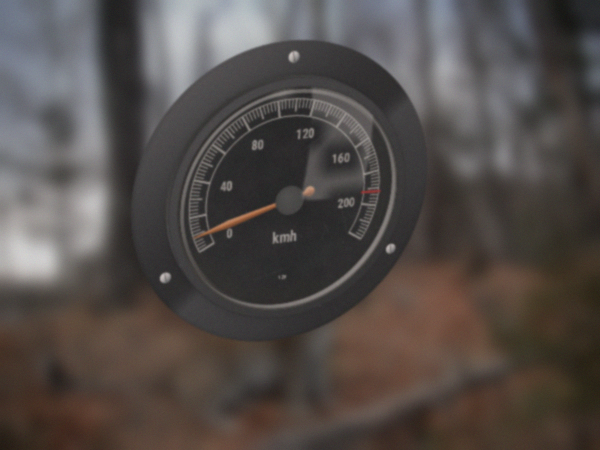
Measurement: 10km/h
